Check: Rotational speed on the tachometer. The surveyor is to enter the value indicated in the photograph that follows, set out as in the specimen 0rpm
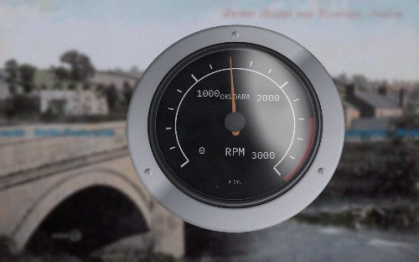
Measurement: 1400rpm
